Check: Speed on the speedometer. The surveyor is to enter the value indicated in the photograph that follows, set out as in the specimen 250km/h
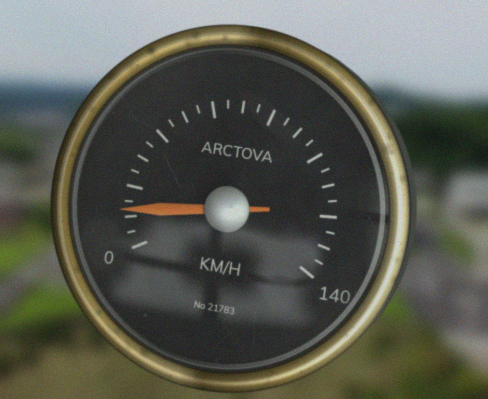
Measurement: 12.5km/h
